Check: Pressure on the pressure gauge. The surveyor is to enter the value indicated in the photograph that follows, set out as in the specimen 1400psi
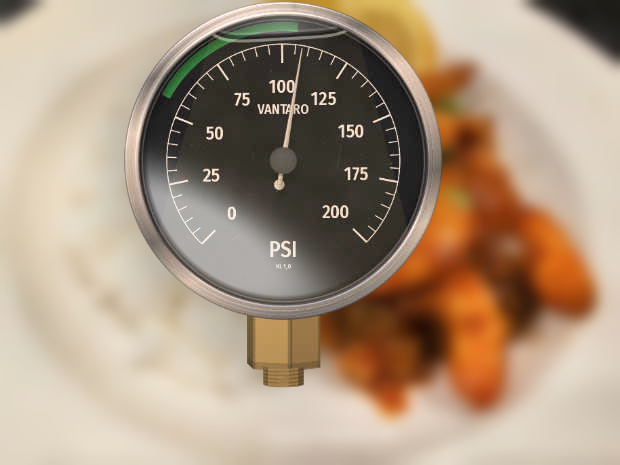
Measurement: 107.5psi
